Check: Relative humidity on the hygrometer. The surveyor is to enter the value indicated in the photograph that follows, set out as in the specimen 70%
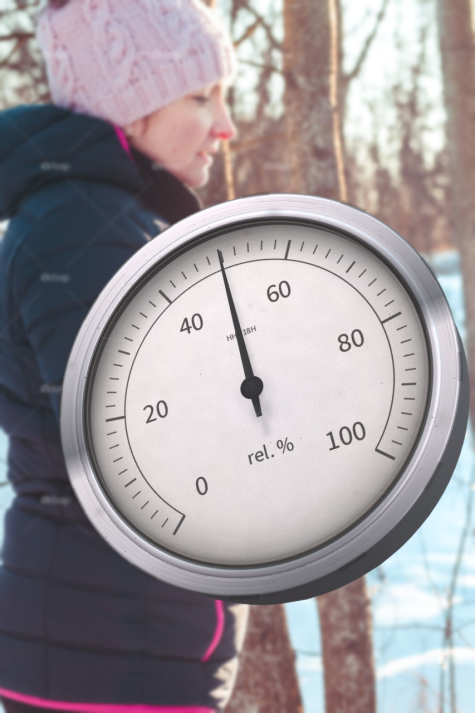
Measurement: 50%
